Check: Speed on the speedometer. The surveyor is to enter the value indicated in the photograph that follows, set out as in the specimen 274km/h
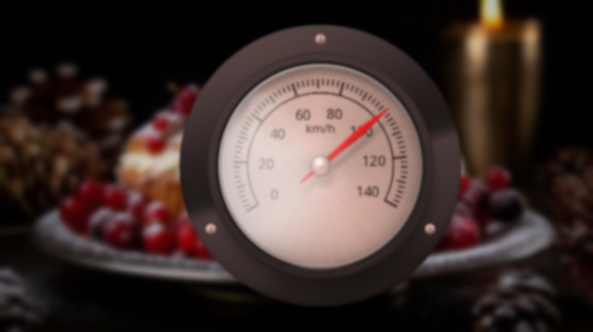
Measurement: 100km/h
